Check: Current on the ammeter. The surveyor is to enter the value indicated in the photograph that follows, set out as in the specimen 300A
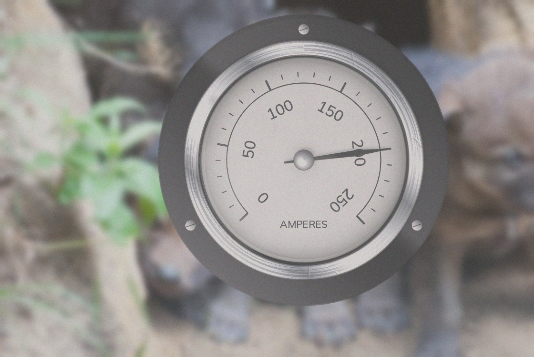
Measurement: 200A
